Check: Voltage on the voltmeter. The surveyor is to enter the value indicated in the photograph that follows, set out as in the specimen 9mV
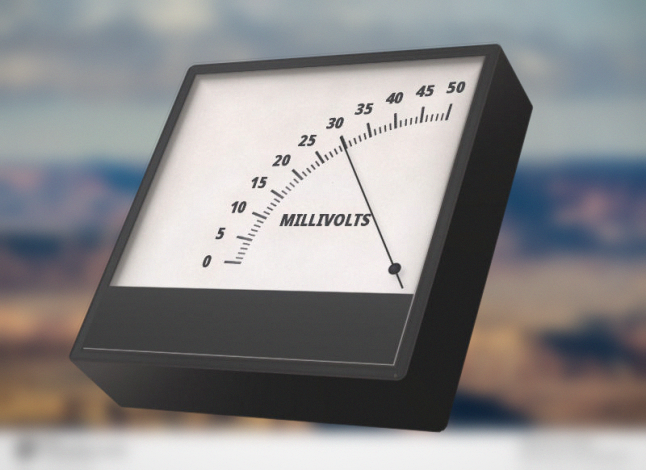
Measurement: 30mV
